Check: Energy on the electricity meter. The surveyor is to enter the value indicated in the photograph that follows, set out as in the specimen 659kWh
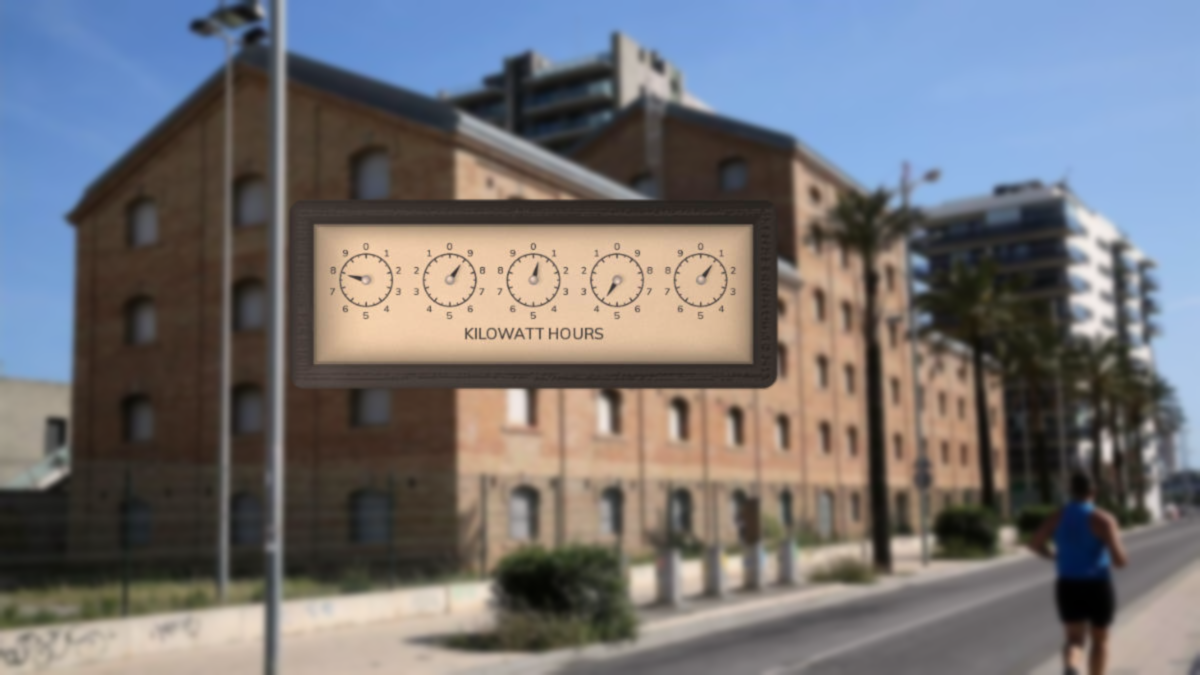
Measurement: 79041kWh
